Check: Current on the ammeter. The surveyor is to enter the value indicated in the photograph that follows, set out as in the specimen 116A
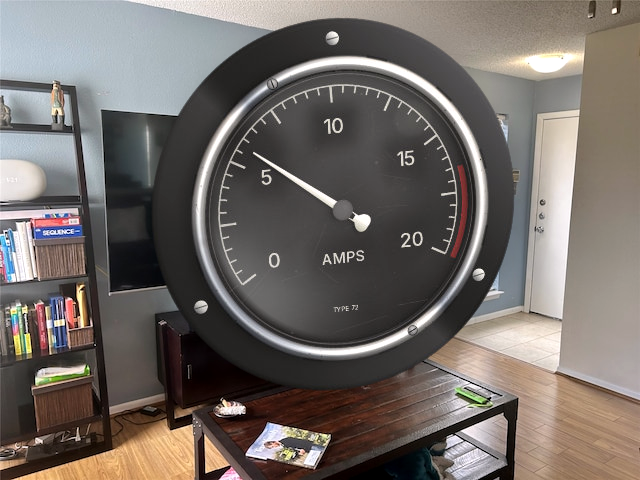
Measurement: 5.75A
